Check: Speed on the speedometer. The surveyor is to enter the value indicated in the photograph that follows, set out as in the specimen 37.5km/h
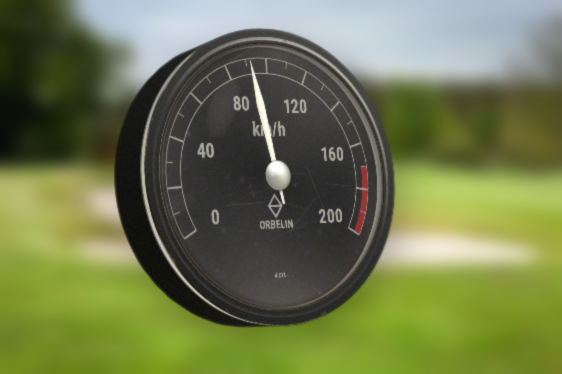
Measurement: 90km/h
